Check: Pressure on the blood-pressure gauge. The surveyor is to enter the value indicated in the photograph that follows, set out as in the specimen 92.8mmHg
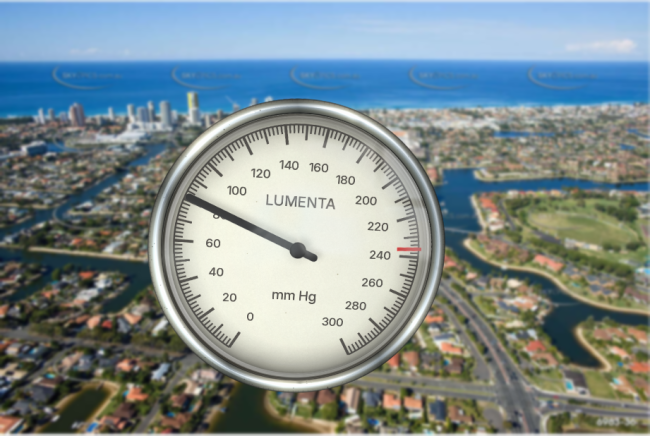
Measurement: 82mmHg
